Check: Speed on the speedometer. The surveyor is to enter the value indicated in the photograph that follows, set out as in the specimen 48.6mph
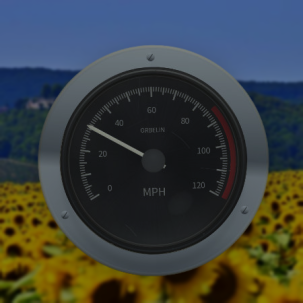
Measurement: 30mph
